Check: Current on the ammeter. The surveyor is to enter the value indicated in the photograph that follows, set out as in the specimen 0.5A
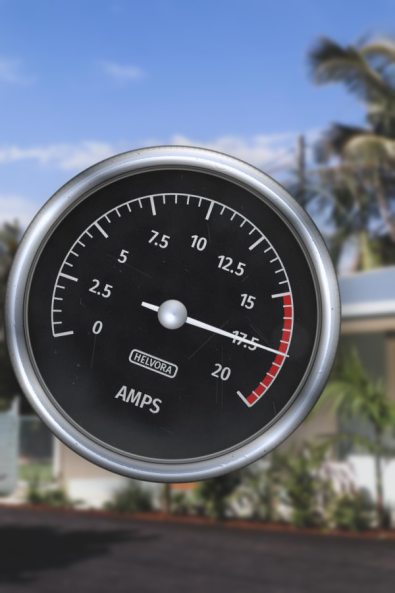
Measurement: 17.5A
